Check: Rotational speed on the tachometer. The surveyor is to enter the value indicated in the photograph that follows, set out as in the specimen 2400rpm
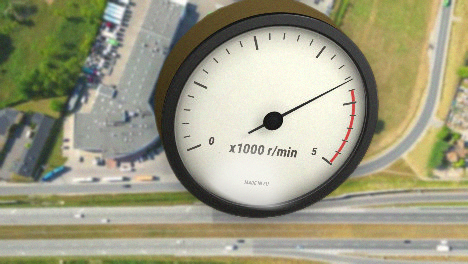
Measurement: 3600rpm
